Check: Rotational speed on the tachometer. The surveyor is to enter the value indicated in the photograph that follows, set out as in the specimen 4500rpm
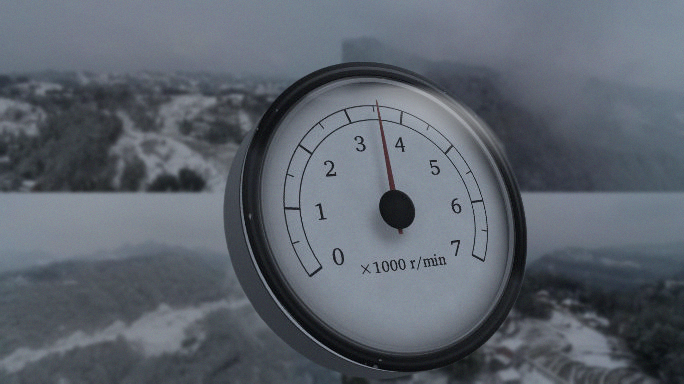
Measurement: 3500rpm
